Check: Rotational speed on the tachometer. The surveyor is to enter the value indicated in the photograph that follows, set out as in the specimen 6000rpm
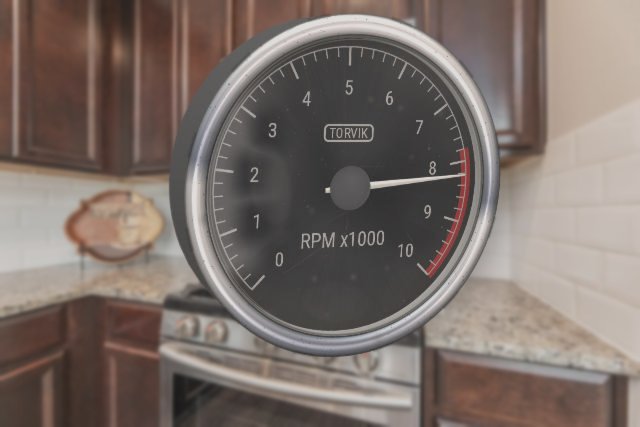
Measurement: 8200rpm
